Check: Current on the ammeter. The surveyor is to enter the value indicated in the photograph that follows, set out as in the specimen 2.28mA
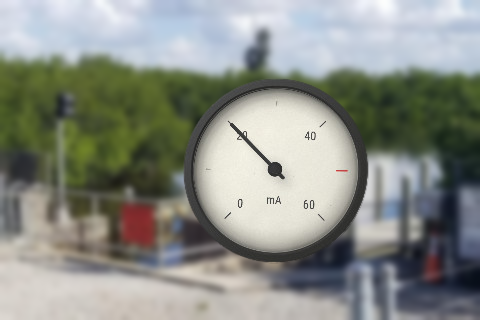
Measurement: 20mA
